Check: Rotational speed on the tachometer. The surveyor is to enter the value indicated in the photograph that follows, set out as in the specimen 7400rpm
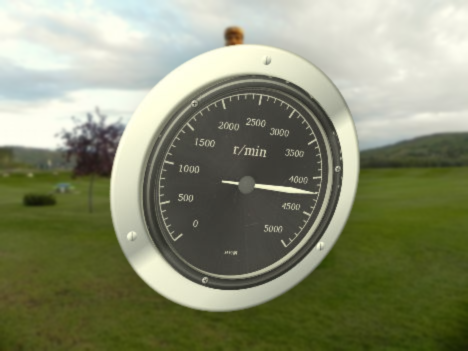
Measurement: 4200rpm
